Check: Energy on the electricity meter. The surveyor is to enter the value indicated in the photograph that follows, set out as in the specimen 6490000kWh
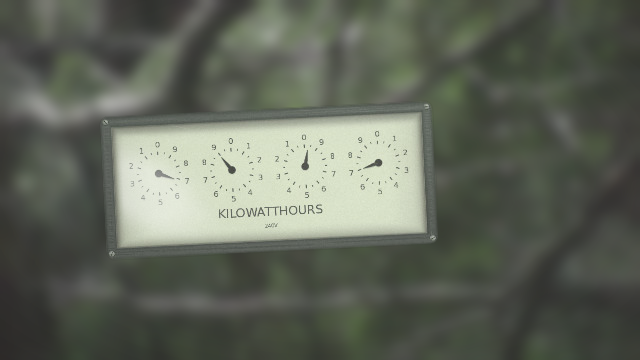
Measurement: 6897kWh
